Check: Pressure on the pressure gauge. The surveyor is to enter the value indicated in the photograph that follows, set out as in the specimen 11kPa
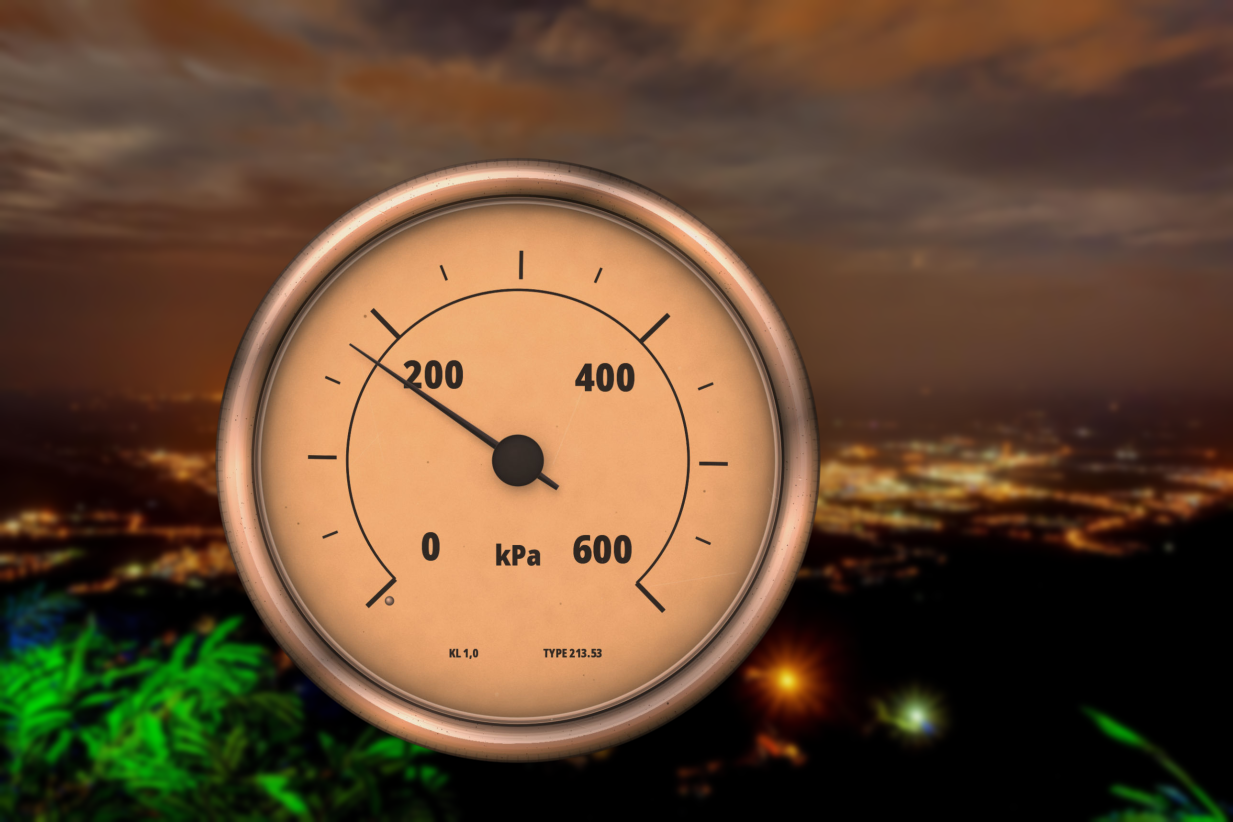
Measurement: 175kPa
